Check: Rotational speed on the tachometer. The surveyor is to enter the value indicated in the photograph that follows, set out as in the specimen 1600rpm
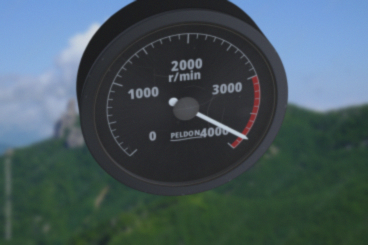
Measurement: 3800rpm
